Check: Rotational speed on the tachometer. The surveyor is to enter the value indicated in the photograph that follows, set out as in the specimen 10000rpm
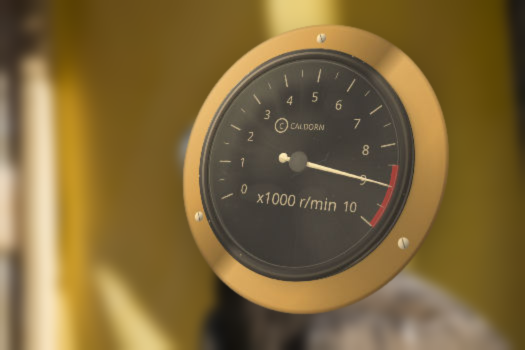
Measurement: 9000rpm
